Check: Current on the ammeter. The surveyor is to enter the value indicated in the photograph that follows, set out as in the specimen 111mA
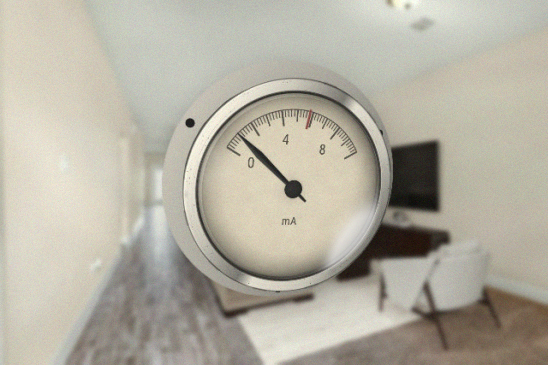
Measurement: 1mA
